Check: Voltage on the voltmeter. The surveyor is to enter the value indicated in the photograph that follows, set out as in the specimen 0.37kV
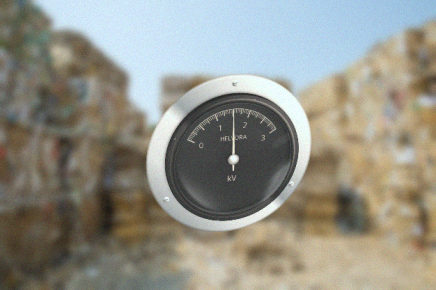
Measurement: 1.5kV
